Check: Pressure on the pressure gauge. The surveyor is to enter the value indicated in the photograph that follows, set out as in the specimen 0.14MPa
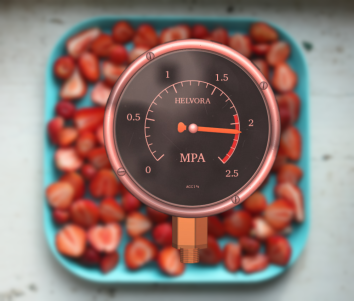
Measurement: 2.1MPa
